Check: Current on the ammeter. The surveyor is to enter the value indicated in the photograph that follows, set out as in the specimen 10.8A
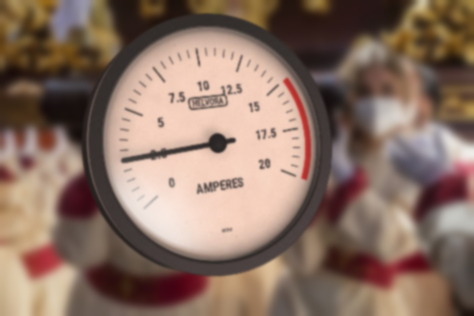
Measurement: 2.5A
